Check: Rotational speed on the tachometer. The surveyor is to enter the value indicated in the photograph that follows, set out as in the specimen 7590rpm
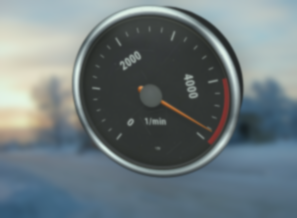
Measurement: 4800rpm
